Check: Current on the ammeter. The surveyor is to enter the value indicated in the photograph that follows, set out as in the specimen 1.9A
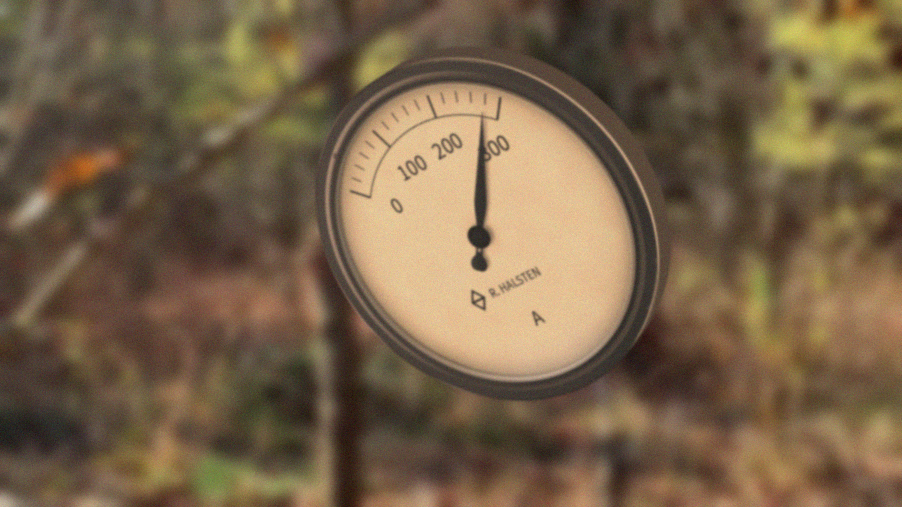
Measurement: 280A
